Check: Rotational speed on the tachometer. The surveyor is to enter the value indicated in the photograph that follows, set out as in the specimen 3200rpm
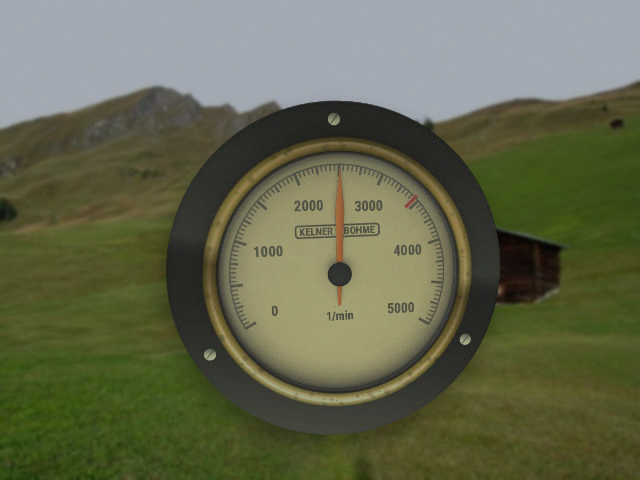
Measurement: 2500rpm
